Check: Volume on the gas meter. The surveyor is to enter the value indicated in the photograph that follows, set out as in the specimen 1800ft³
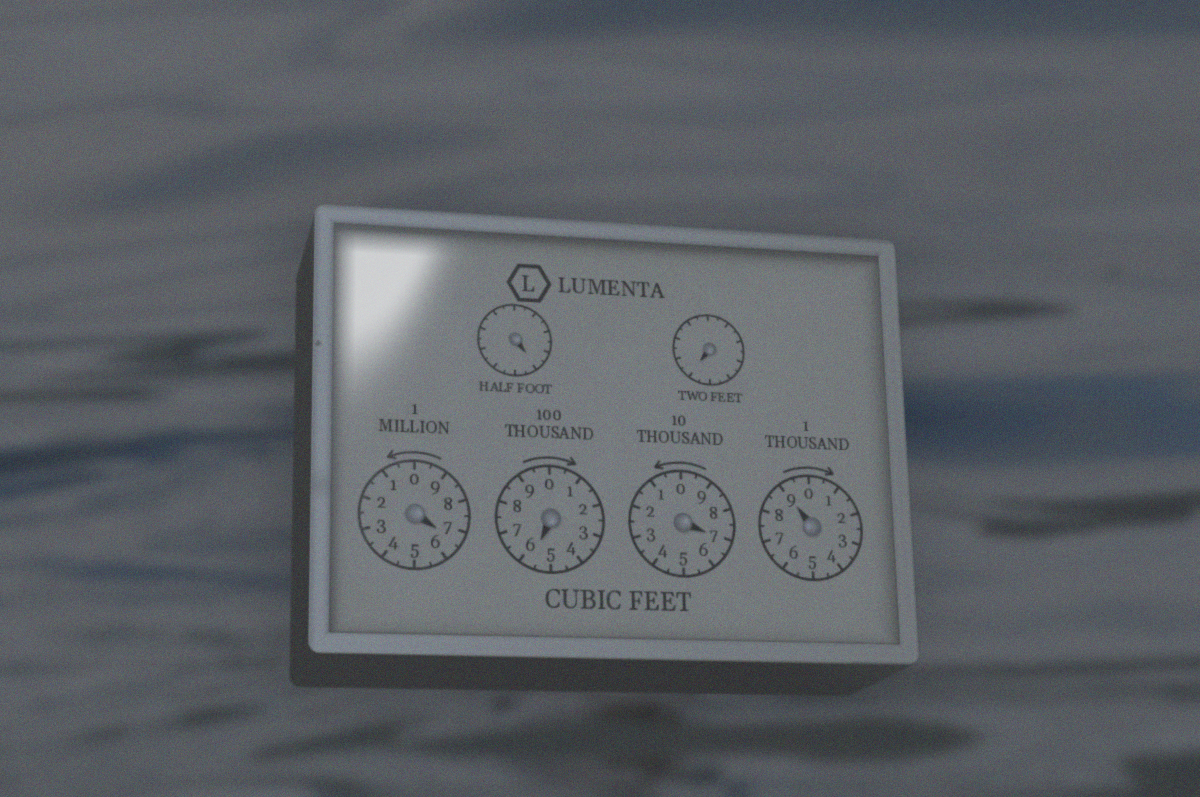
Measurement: 656900ft³
